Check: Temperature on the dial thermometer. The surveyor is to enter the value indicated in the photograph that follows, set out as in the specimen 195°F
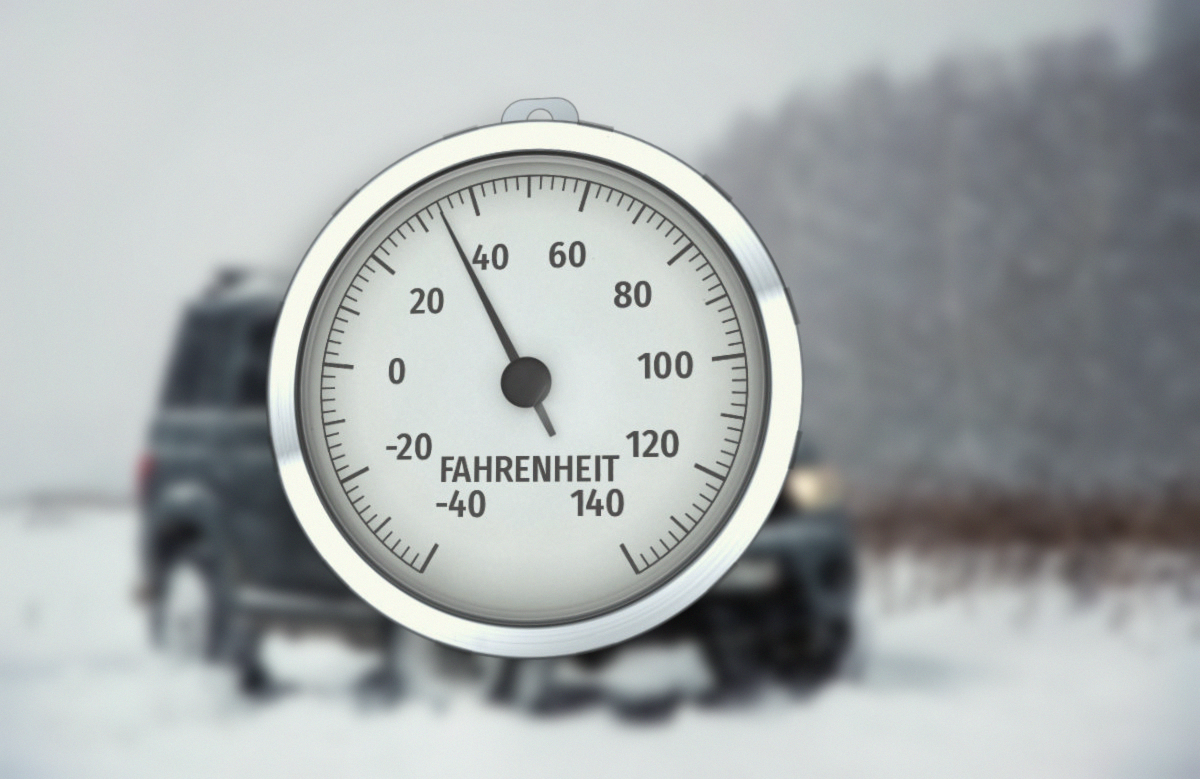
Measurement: 34°F
